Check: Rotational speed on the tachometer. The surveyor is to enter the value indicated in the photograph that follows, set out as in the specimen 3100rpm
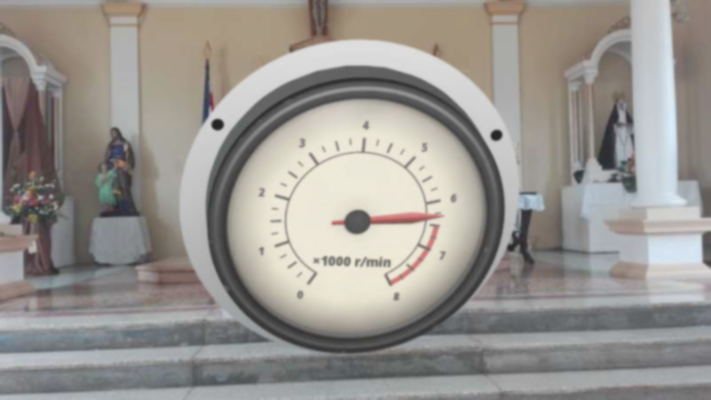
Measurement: 6250rpm
